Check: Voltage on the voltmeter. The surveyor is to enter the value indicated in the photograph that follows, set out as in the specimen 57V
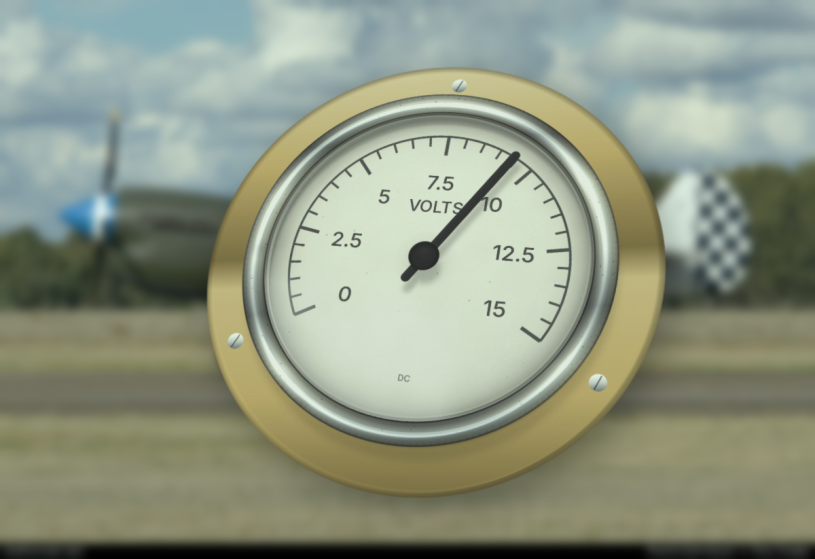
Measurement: 9.5V
